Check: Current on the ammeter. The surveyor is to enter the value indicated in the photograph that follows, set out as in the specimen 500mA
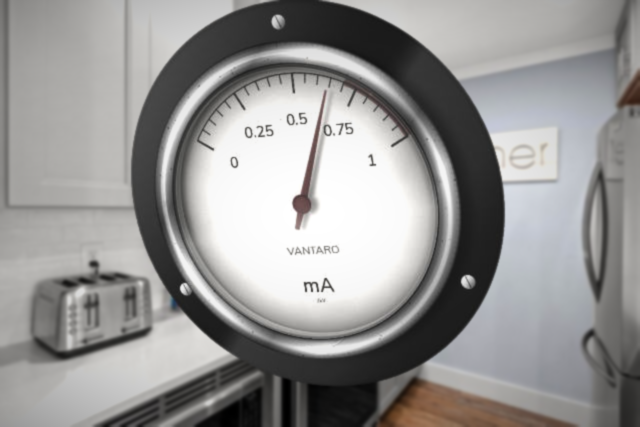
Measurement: 0.65mA
